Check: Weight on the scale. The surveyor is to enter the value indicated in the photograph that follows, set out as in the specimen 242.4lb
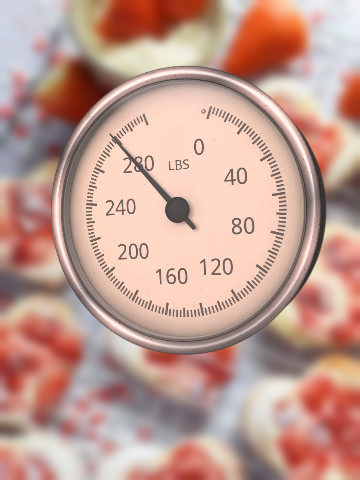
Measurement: 280lb
